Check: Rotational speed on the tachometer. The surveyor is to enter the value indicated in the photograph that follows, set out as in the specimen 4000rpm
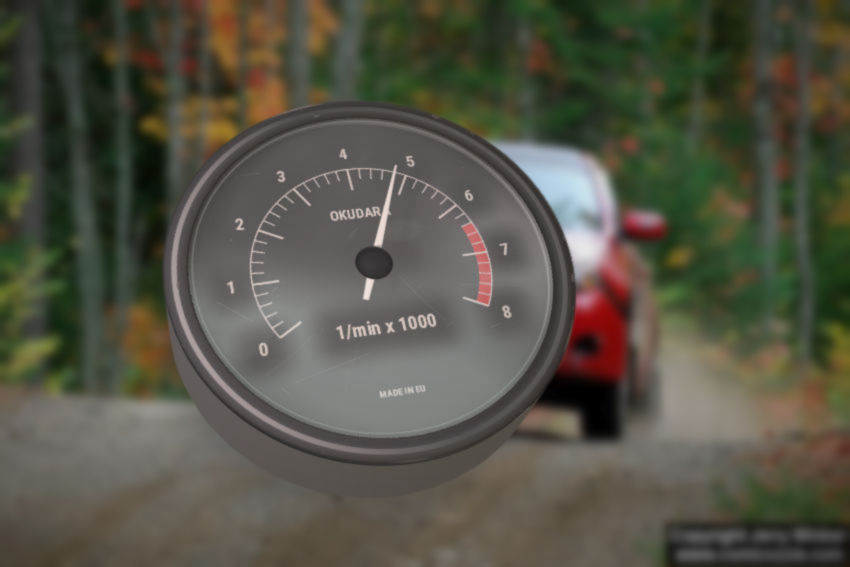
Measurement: 4800rpm
